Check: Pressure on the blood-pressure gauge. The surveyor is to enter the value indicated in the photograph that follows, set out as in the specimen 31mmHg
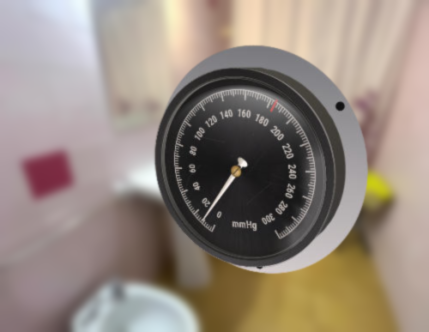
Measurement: 10mmHg
